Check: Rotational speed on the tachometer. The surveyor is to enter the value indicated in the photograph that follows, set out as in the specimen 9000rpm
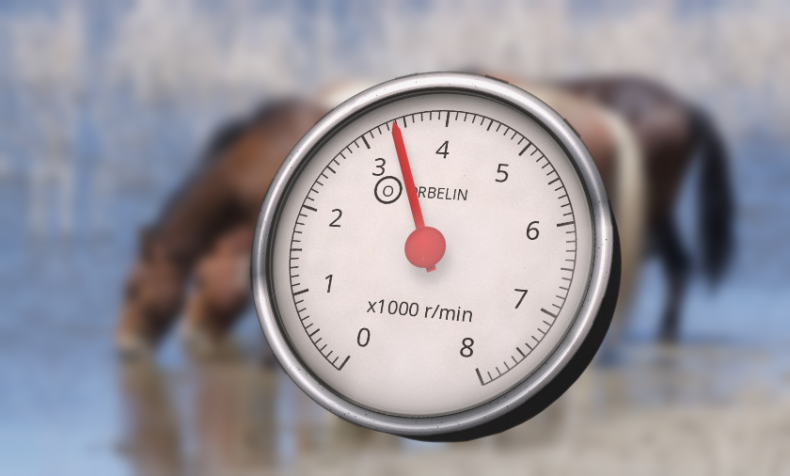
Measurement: 3400rpm
